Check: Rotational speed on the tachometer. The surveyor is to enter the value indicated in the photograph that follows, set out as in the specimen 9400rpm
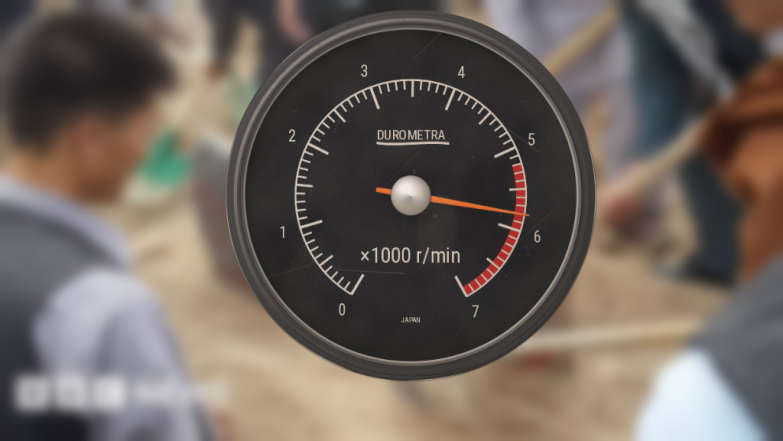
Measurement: 5800rpm
